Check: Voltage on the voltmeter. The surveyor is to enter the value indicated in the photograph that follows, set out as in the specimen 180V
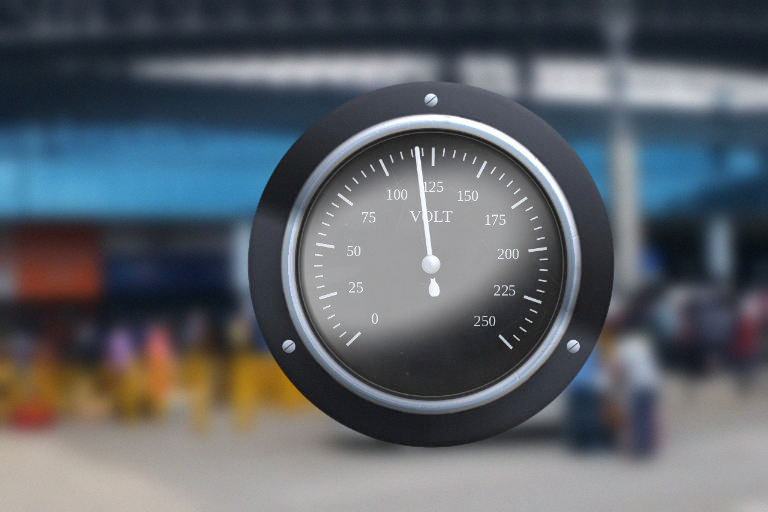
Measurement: 117.5V
